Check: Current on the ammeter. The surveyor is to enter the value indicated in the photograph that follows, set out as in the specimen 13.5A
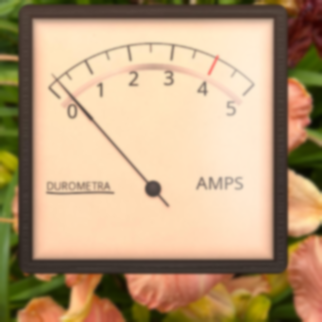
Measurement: 0.25A
